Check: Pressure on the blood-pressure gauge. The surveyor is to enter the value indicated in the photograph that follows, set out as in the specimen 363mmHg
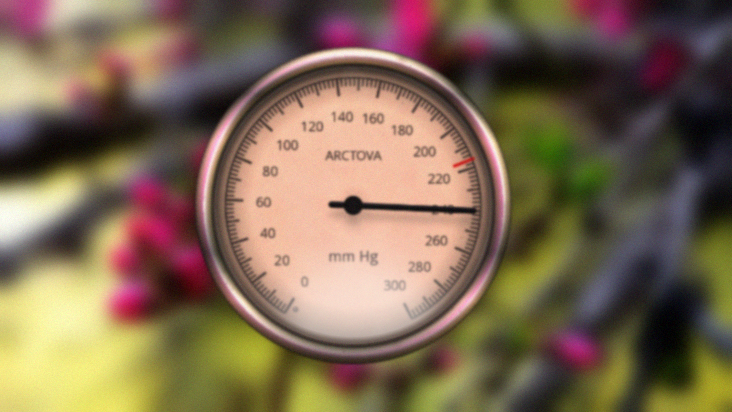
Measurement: 240mmHg
